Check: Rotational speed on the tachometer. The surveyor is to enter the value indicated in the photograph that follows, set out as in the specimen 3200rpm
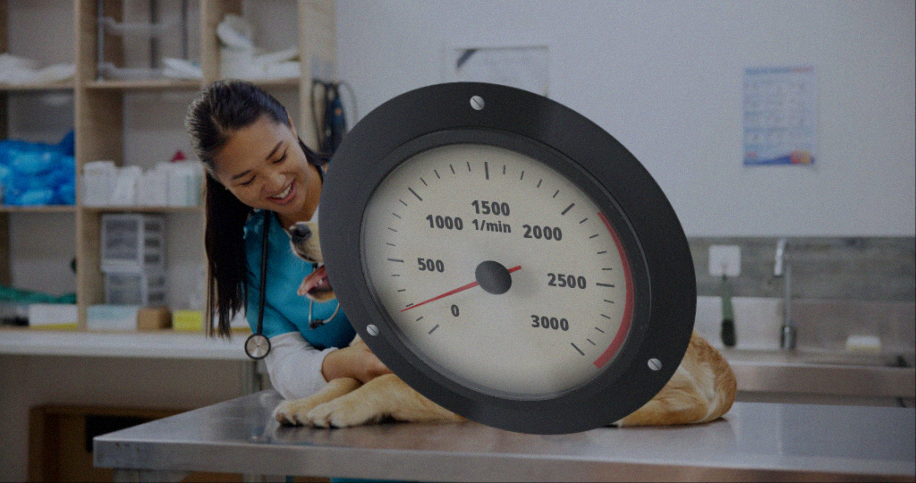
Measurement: 200rpm
